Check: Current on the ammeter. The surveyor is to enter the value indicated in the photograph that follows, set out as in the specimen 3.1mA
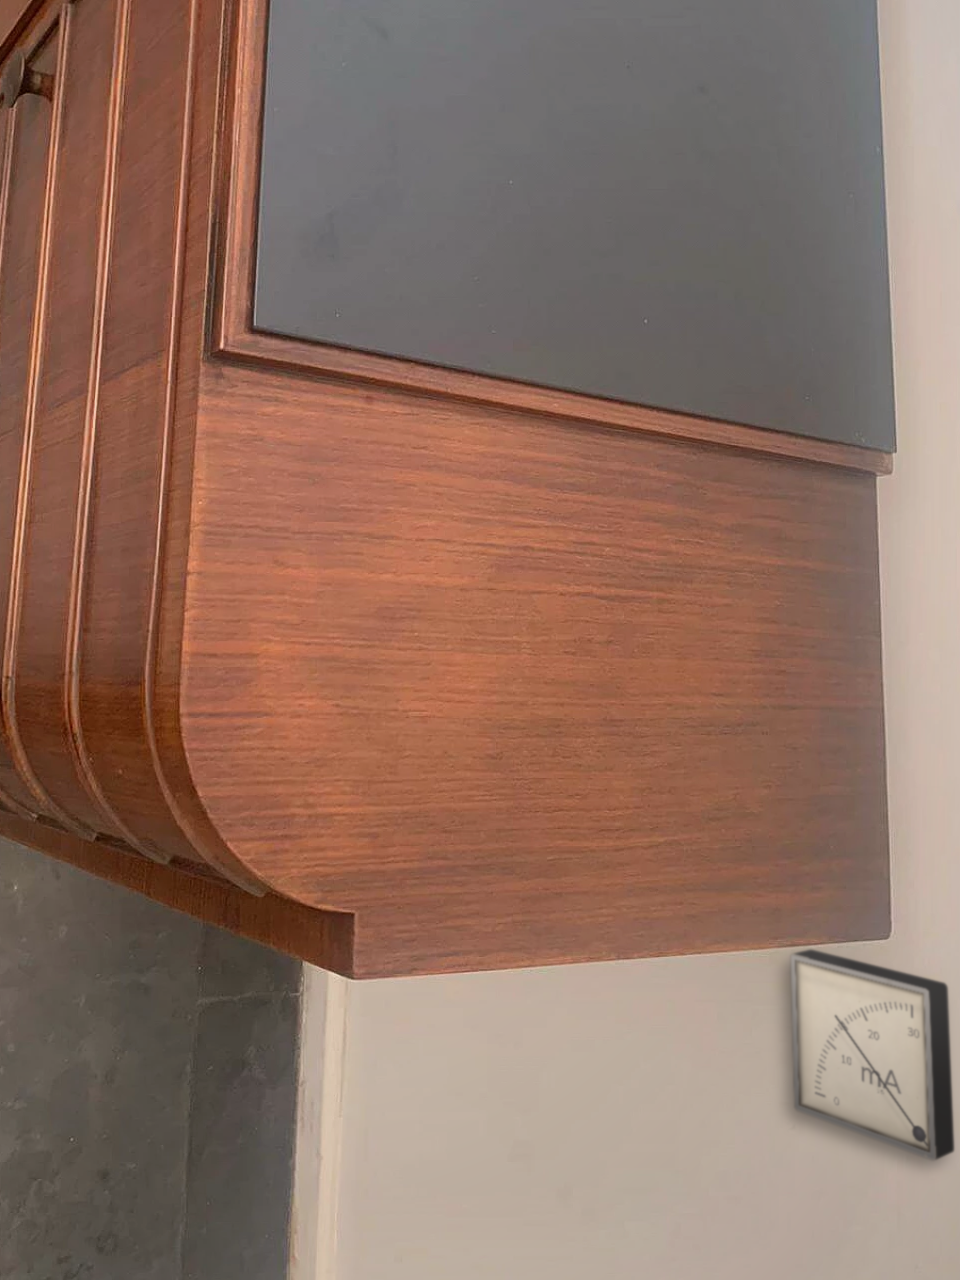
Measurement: 15mA
